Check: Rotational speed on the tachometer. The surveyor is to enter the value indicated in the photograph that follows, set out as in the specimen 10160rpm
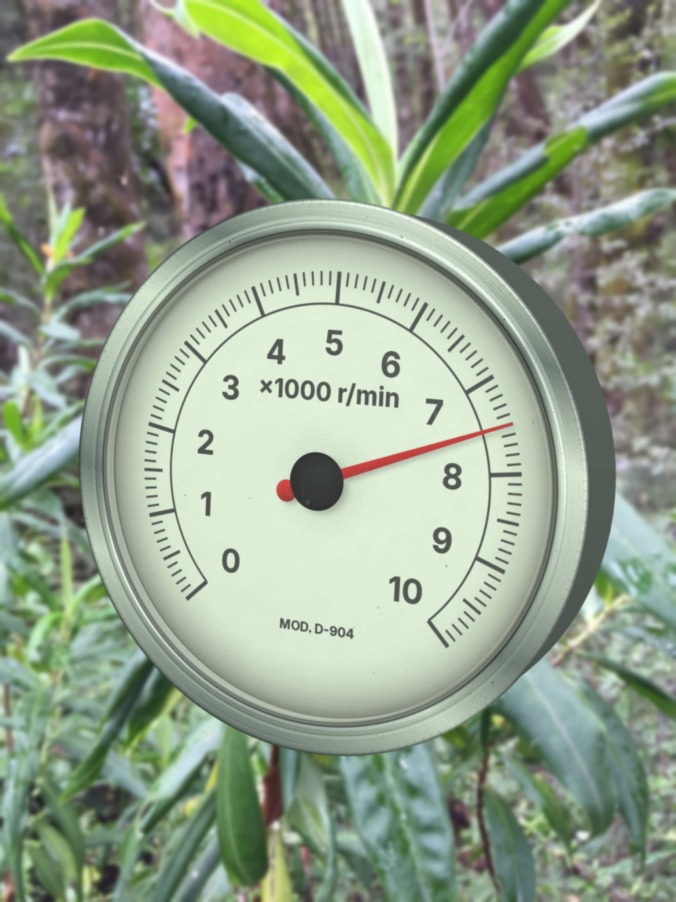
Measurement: 7500rpm
